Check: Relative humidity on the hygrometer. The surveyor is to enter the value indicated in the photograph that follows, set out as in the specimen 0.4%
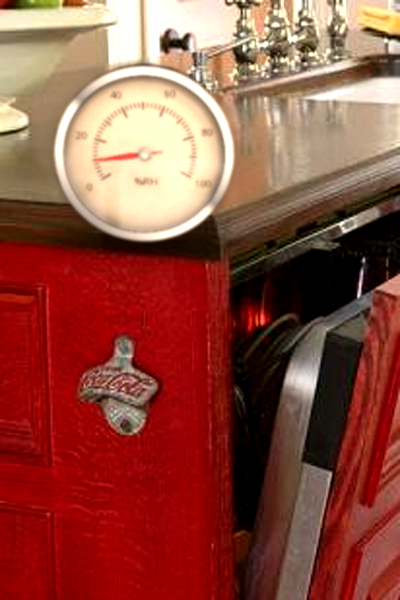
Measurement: 10%
